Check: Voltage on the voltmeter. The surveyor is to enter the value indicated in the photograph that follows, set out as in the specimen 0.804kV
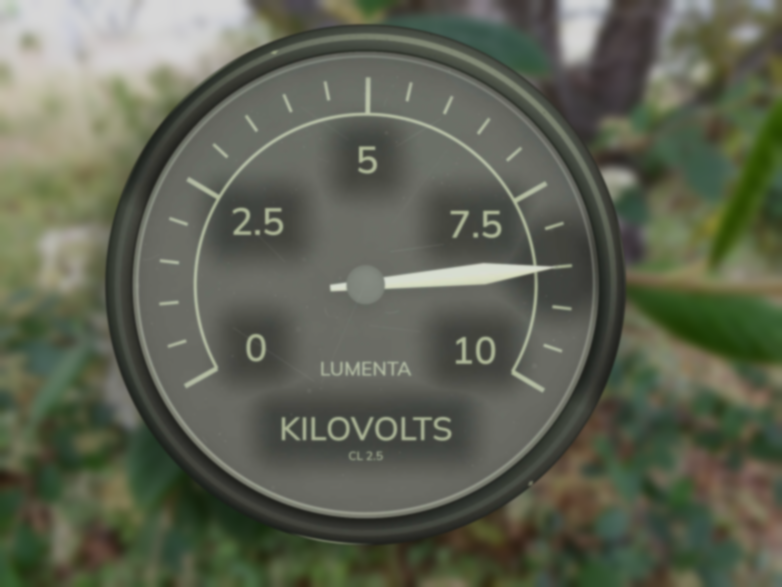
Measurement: 8.5kV
